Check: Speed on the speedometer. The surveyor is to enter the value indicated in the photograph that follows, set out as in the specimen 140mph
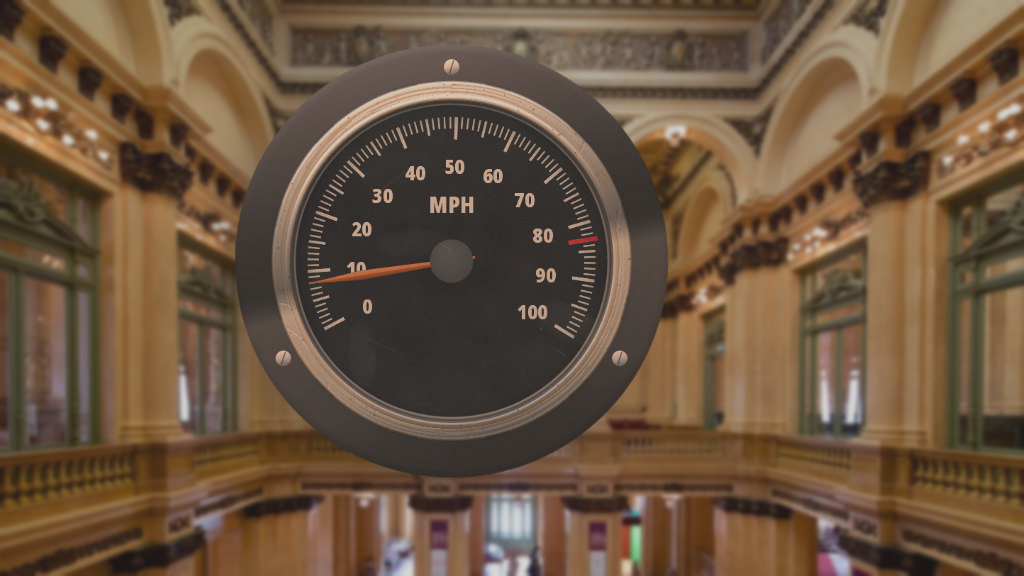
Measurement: 8mph
